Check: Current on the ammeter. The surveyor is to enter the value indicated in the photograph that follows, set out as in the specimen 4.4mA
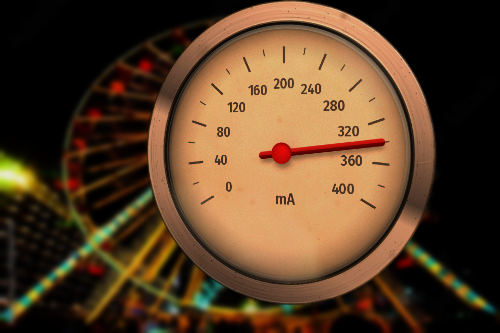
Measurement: 340mA
